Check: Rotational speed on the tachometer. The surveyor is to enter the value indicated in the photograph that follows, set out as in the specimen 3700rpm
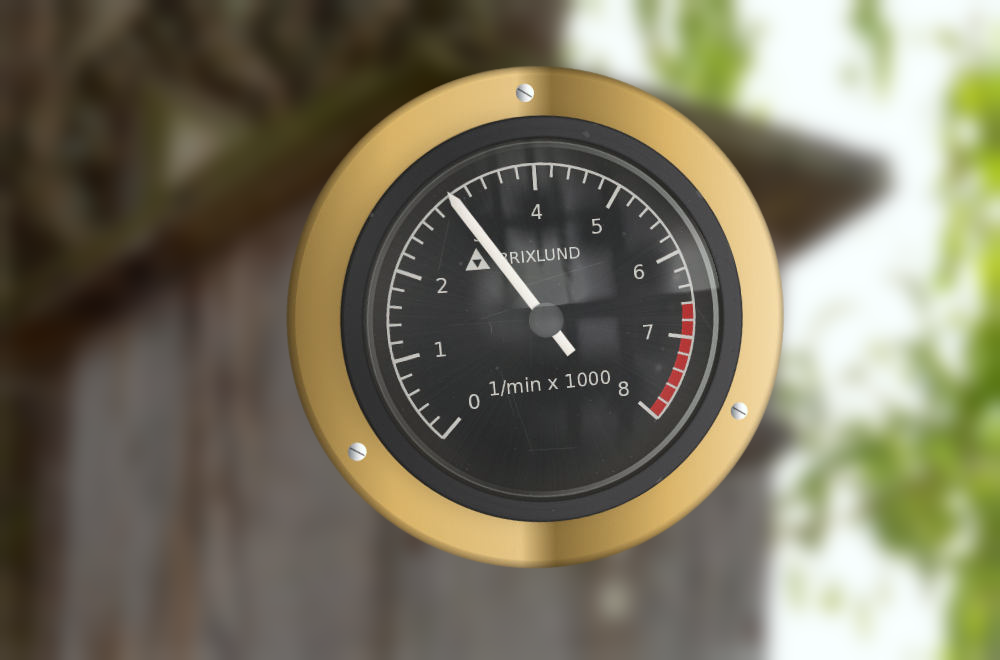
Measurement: 3000rpm
